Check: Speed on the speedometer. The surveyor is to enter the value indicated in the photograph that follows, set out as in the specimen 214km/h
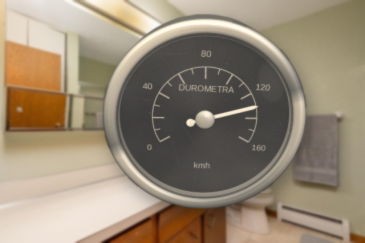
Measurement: 130km/h
